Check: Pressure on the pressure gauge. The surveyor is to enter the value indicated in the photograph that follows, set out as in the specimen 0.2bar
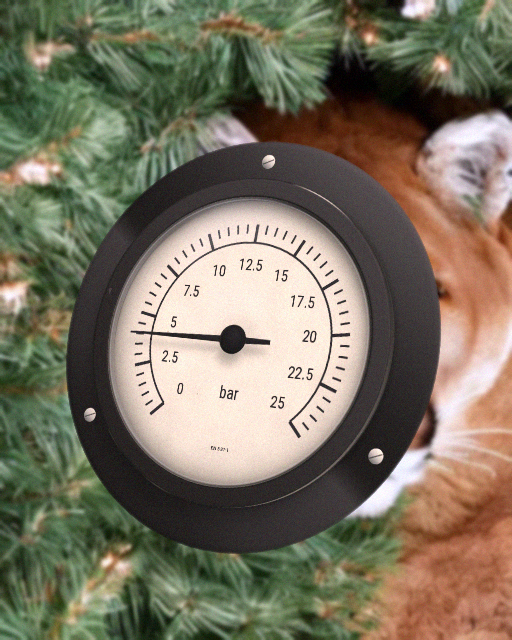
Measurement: 4bar
